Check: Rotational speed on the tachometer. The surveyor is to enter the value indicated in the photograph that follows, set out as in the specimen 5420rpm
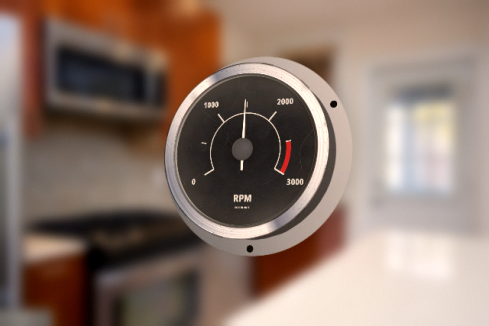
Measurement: 1500rpm
